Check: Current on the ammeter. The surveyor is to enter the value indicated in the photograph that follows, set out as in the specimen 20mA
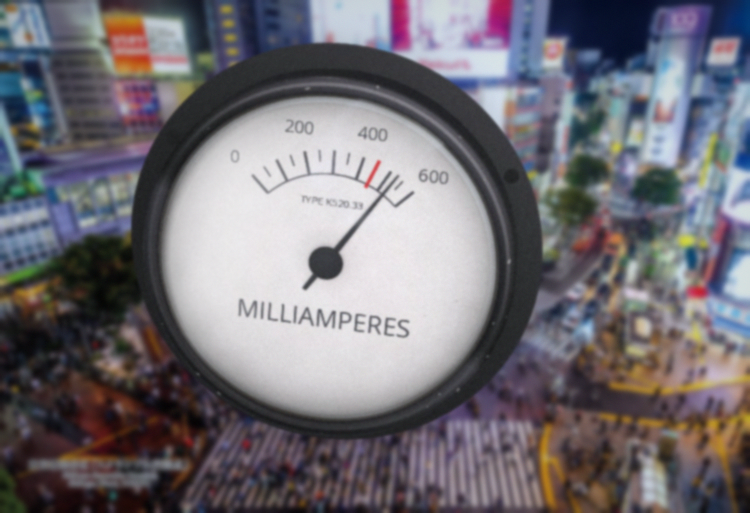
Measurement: 525mA
